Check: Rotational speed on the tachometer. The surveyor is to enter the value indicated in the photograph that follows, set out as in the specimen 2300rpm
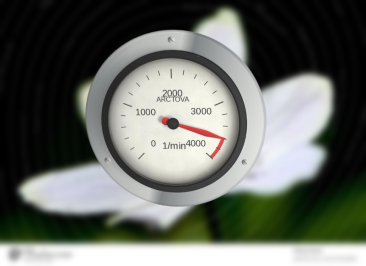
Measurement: 3600rpm
